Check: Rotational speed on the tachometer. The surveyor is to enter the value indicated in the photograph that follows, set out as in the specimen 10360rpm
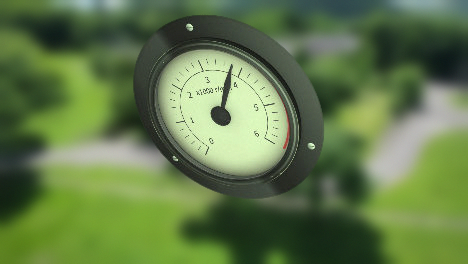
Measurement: 3800rpm
